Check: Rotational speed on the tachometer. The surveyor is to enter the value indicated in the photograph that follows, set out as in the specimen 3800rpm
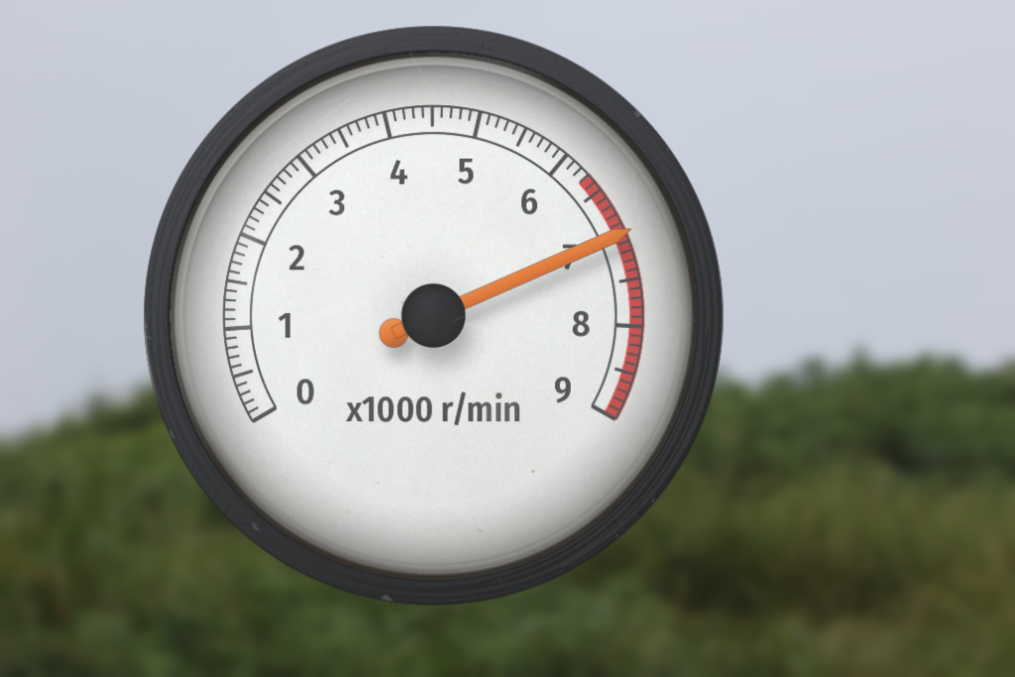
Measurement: 7000rpm
